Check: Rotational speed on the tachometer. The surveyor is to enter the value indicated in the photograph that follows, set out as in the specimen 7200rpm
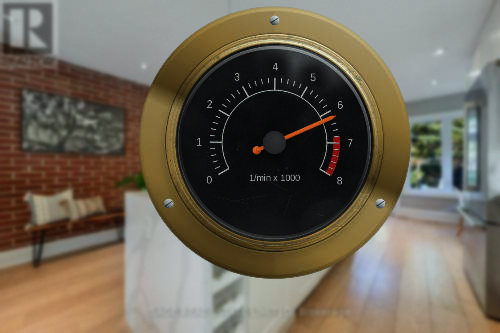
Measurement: 6200rpm
